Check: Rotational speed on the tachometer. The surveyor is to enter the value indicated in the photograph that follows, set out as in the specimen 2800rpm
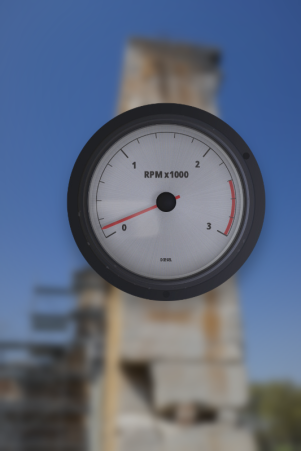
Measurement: 100rpm
